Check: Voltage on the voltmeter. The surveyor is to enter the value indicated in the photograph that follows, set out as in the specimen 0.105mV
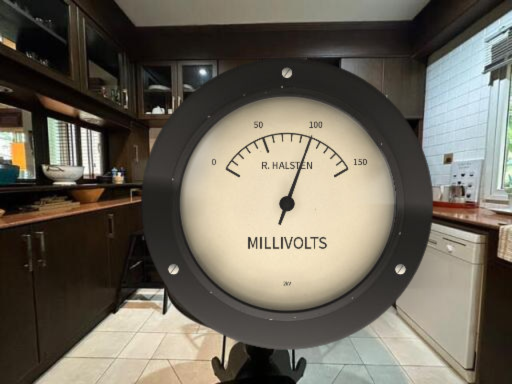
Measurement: 100mV
